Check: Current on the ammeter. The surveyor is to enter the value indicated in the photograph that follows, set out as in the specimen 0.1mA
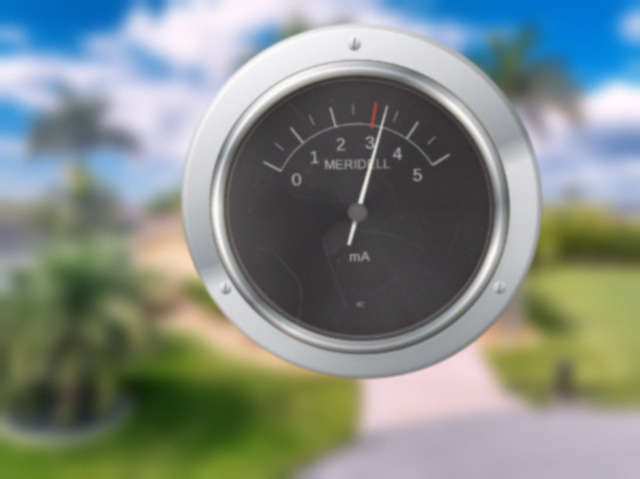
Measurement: 3.25mA
